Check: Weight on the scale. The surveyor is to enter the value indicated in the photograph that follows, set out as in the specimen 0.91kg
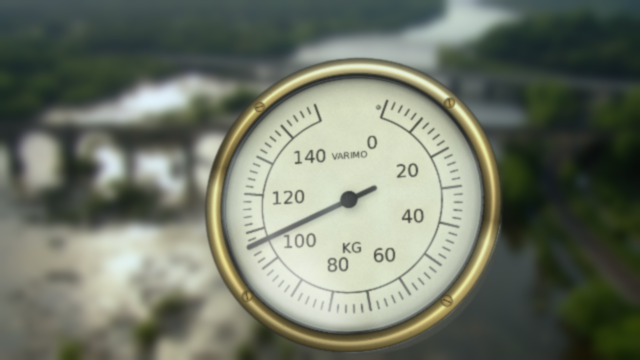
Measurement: 106kg
